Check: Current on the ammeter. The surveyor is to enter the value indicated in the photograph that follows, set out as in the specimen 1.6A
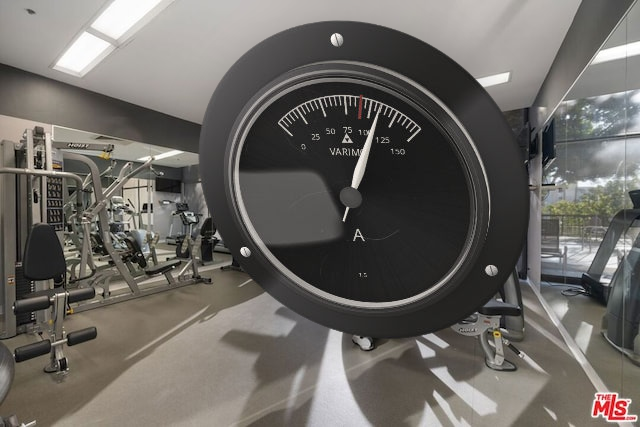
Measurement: 110A
